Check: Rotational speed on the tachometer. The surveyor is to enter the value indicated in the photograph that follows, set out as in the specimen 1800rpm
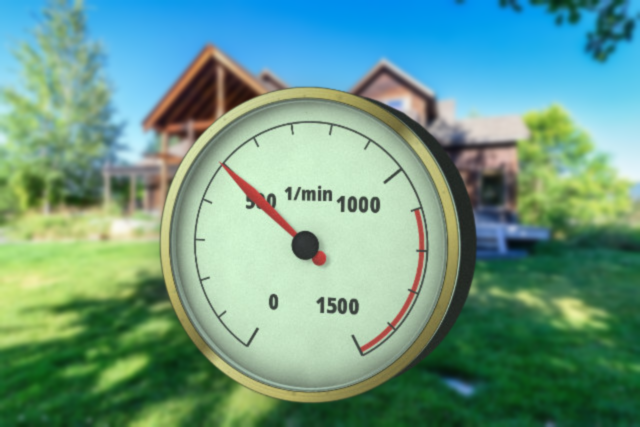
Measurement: 500rpm
